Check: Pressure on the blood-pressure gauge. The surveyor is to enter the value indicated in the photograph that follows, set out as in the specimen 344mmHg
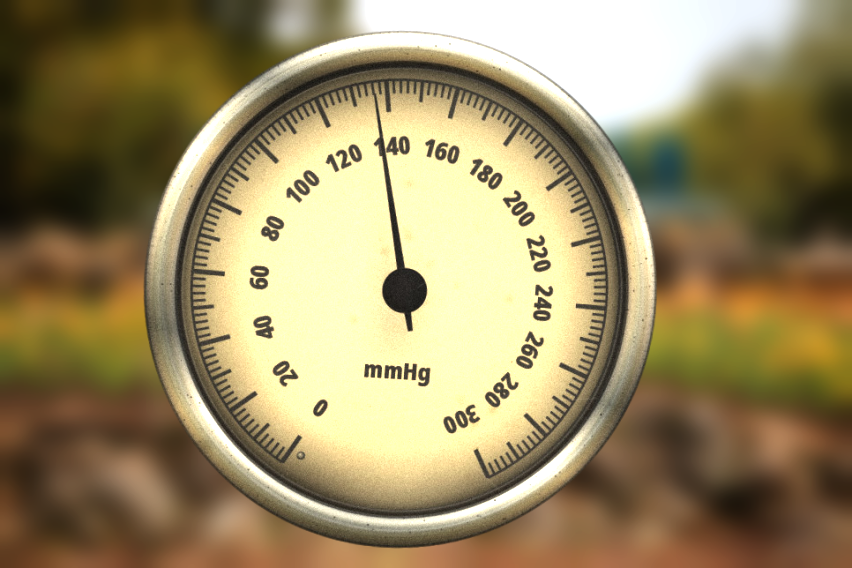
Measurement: 136mmHg
